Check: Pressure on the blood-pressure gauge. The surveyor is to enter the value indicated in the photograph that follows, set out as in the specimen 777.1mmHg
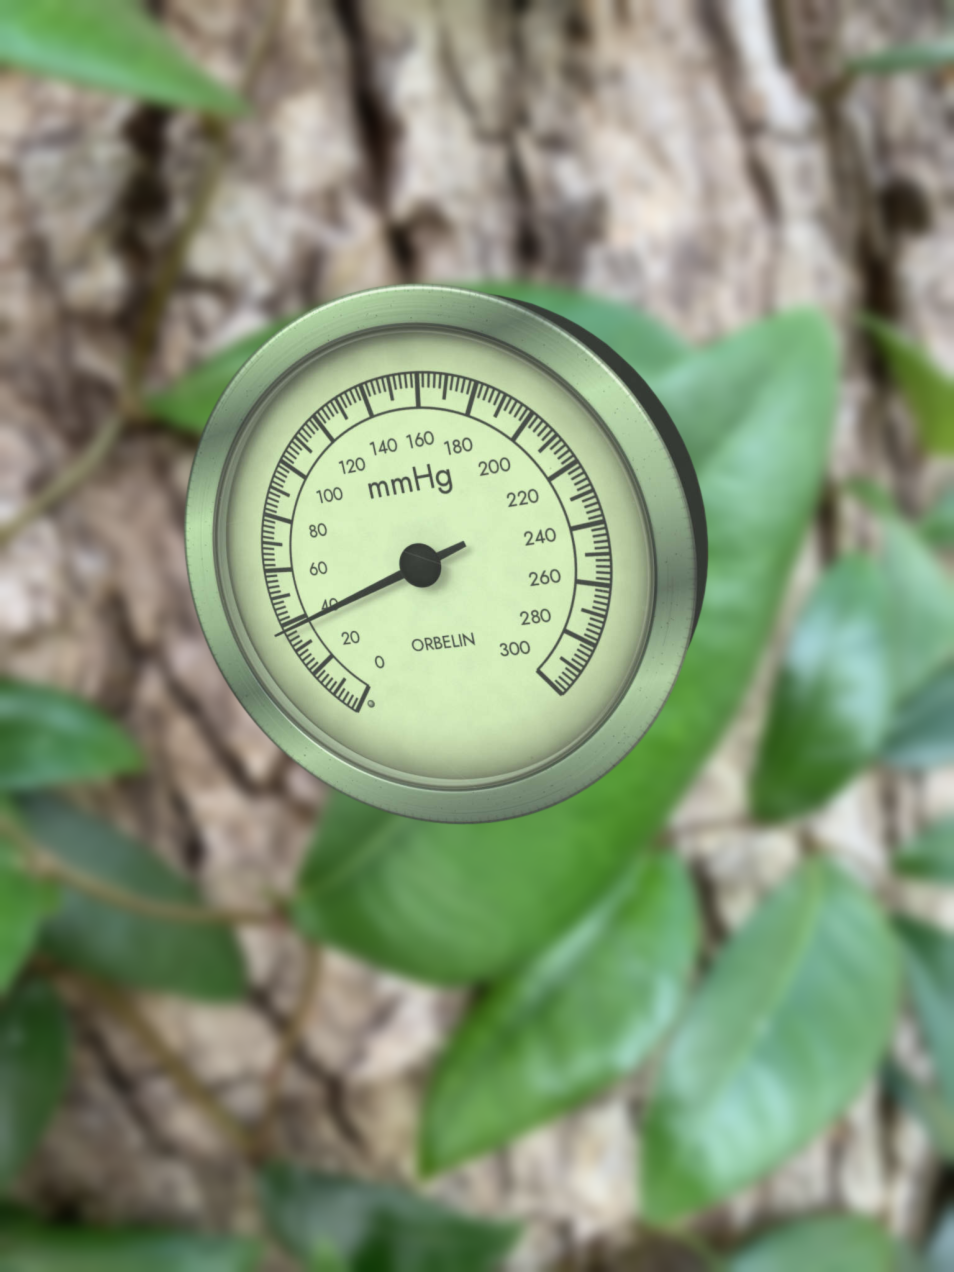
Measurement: 38mmHg
